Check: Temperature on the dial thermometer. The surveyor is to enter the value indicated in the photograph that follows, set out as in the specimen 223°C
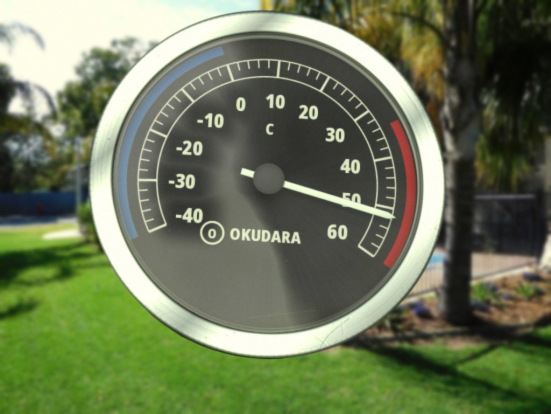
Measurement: 52°C
